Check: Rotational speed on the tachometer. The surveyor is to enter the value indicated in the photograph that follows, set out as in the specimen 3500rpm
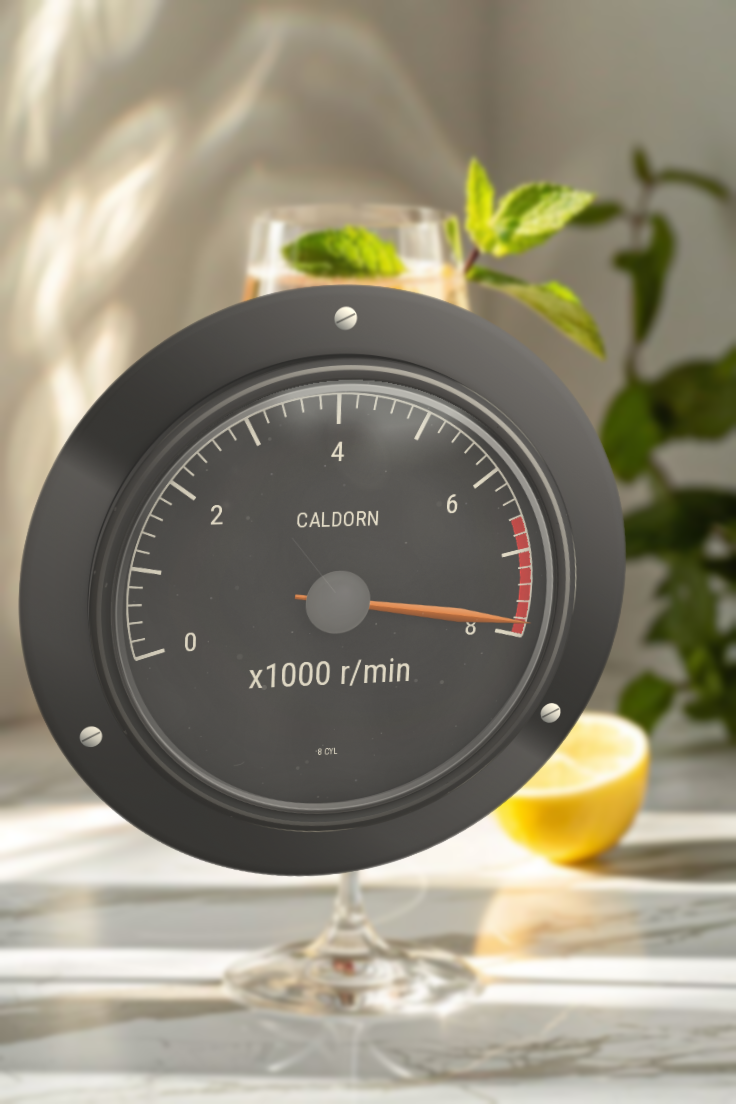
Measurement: 7800rpm
